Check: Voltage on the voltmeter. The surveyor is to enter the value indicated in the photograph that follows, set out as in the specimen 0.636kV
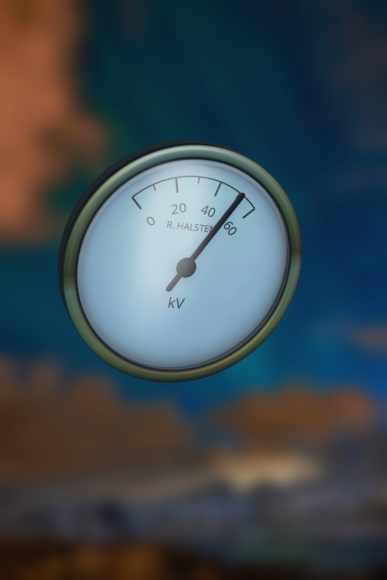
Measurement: 50kV
